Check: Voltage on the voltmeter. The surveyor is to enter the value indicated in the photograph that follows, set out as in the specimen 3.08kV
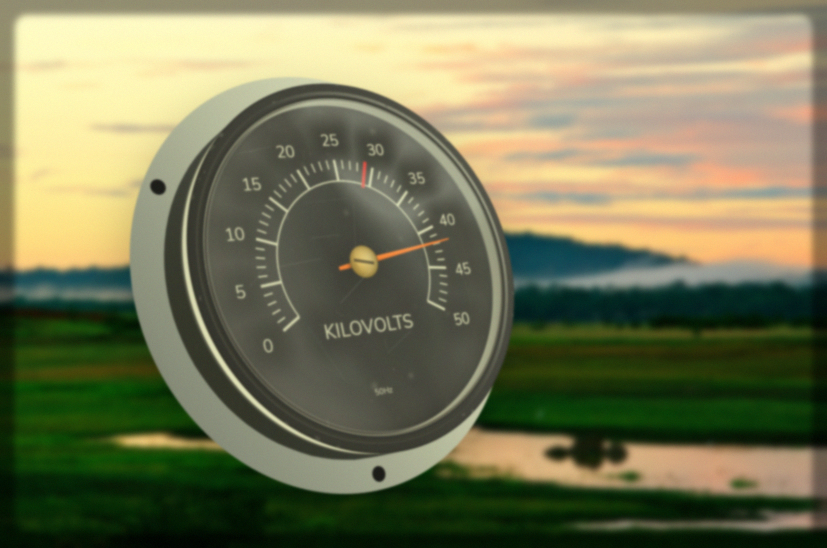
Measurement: 42kV
